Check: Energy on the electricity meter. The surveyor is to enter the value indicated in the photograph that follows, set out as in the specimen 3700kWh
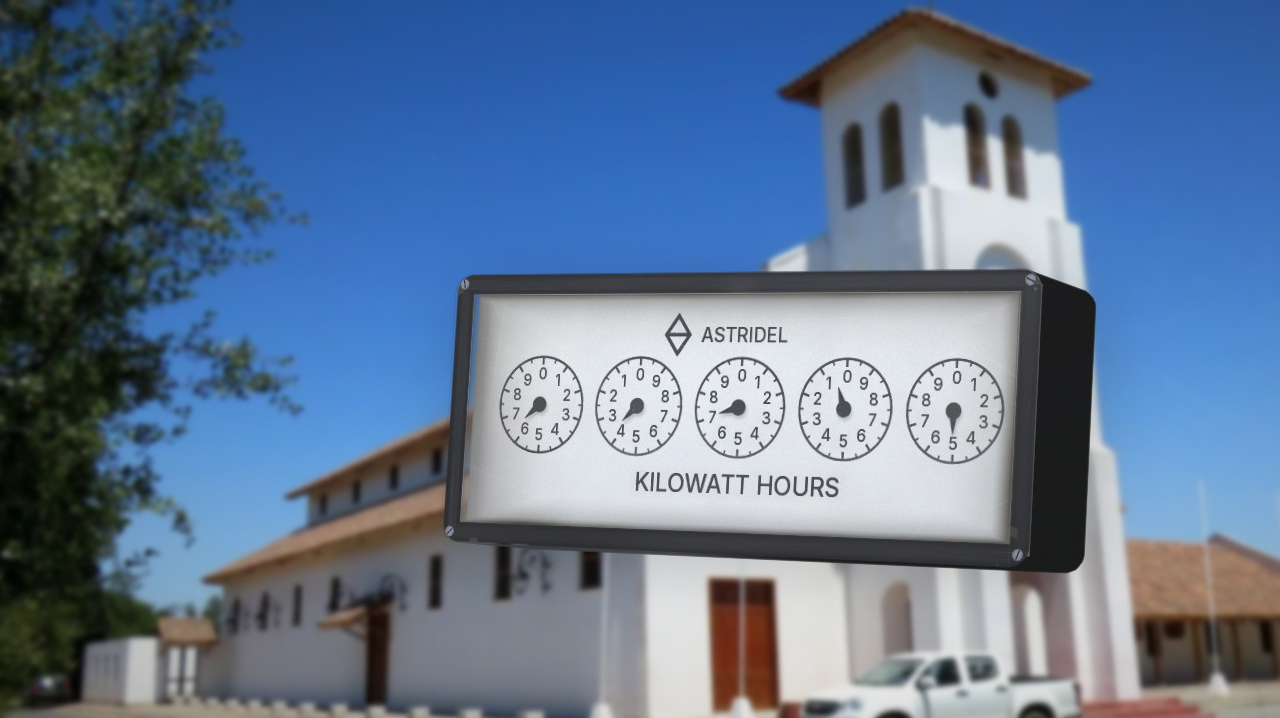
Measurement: 63705kWh
